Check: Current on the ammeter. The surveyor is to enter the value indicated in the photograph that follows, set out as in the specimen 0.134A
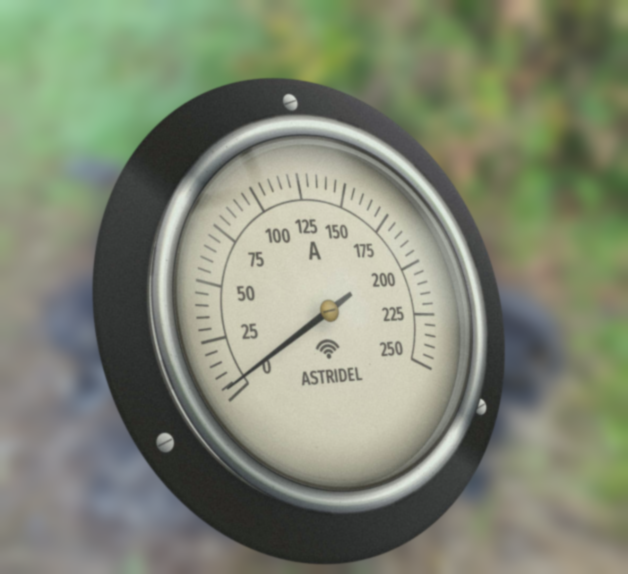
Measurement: 5A
